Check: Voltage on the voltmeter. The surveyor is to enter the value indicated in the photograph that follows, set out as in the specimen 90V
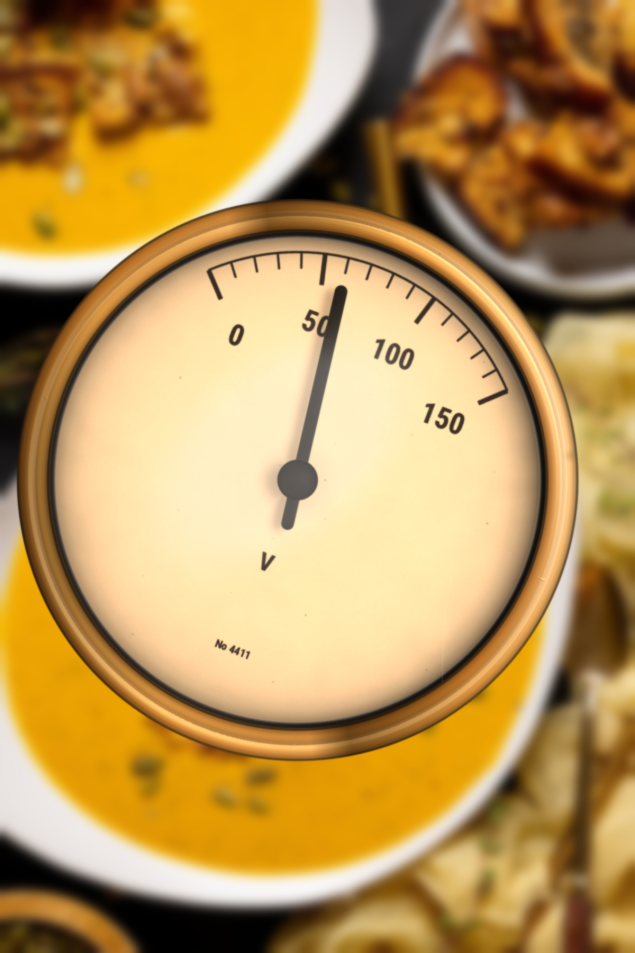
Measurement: 60V
